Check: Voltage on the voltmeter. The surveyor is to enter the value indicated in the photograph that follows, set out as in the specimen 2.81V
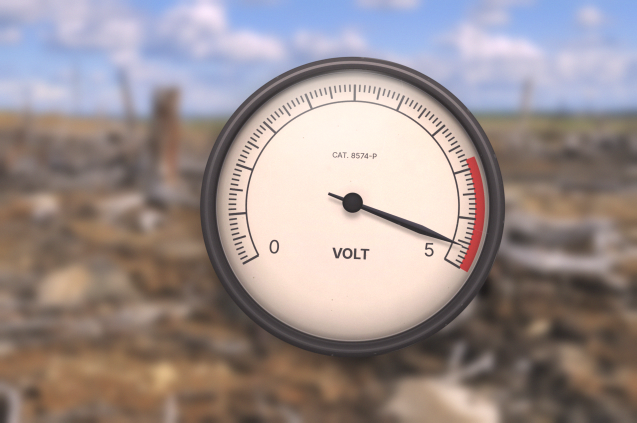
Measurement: 4.8V
